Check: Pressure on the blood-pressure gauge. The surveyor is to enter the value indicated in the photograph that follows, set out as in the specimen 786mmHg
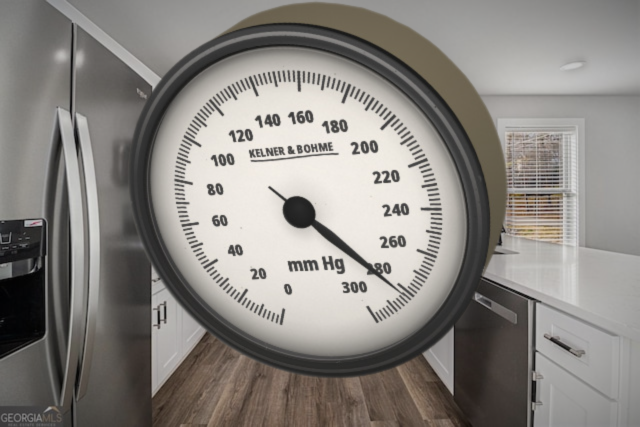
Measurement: 280mmHg
